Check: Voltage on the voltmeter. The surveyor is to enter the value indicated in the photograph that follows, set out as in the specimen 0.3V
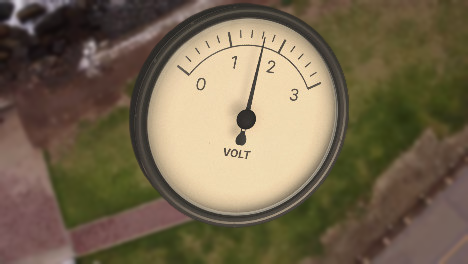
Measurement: 1.6V
